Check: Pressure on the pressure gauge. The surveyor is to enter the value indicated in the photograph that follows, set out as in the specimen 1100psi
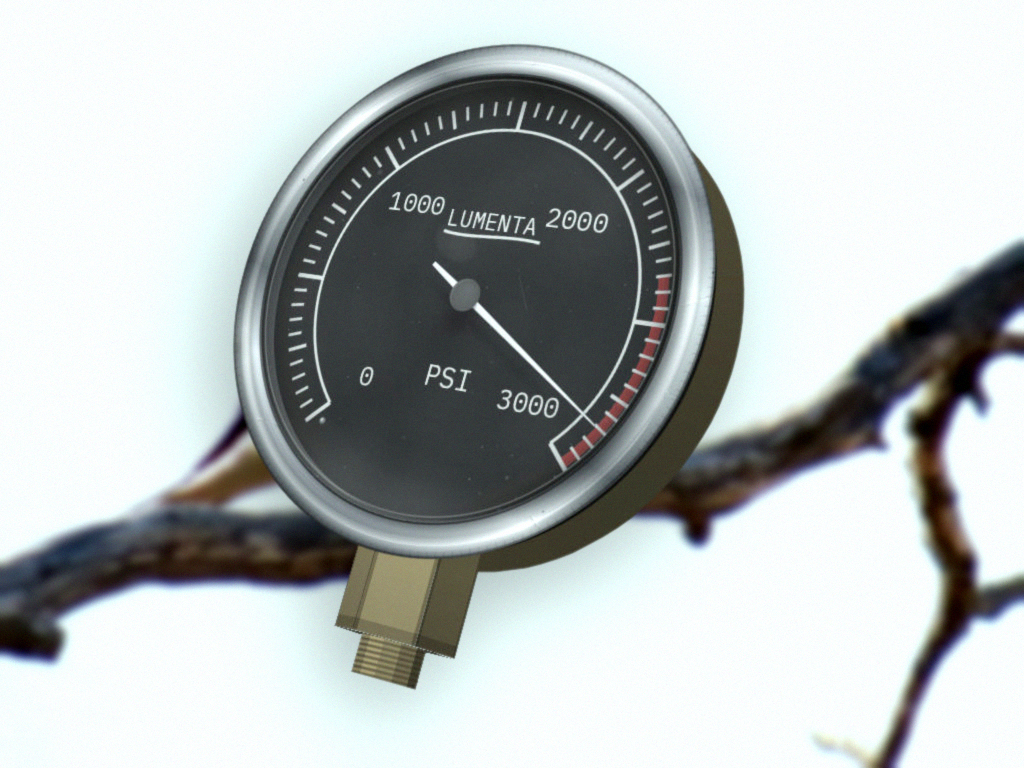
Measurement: 2850psi
